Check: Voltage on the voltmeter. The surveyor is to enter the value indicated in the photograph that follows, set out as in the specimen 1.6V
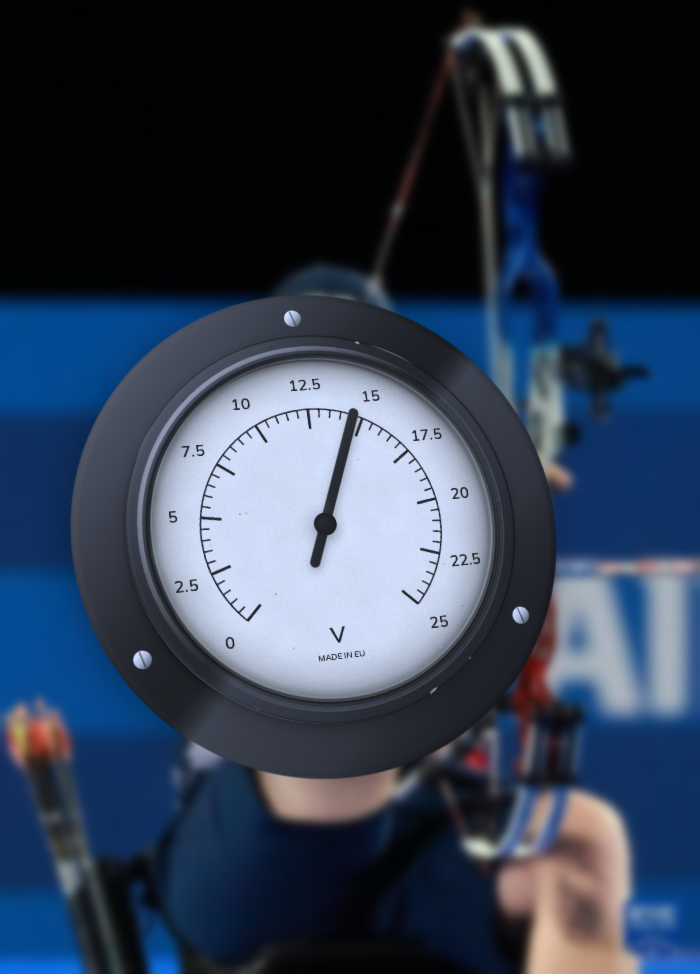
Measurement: 14.5V
